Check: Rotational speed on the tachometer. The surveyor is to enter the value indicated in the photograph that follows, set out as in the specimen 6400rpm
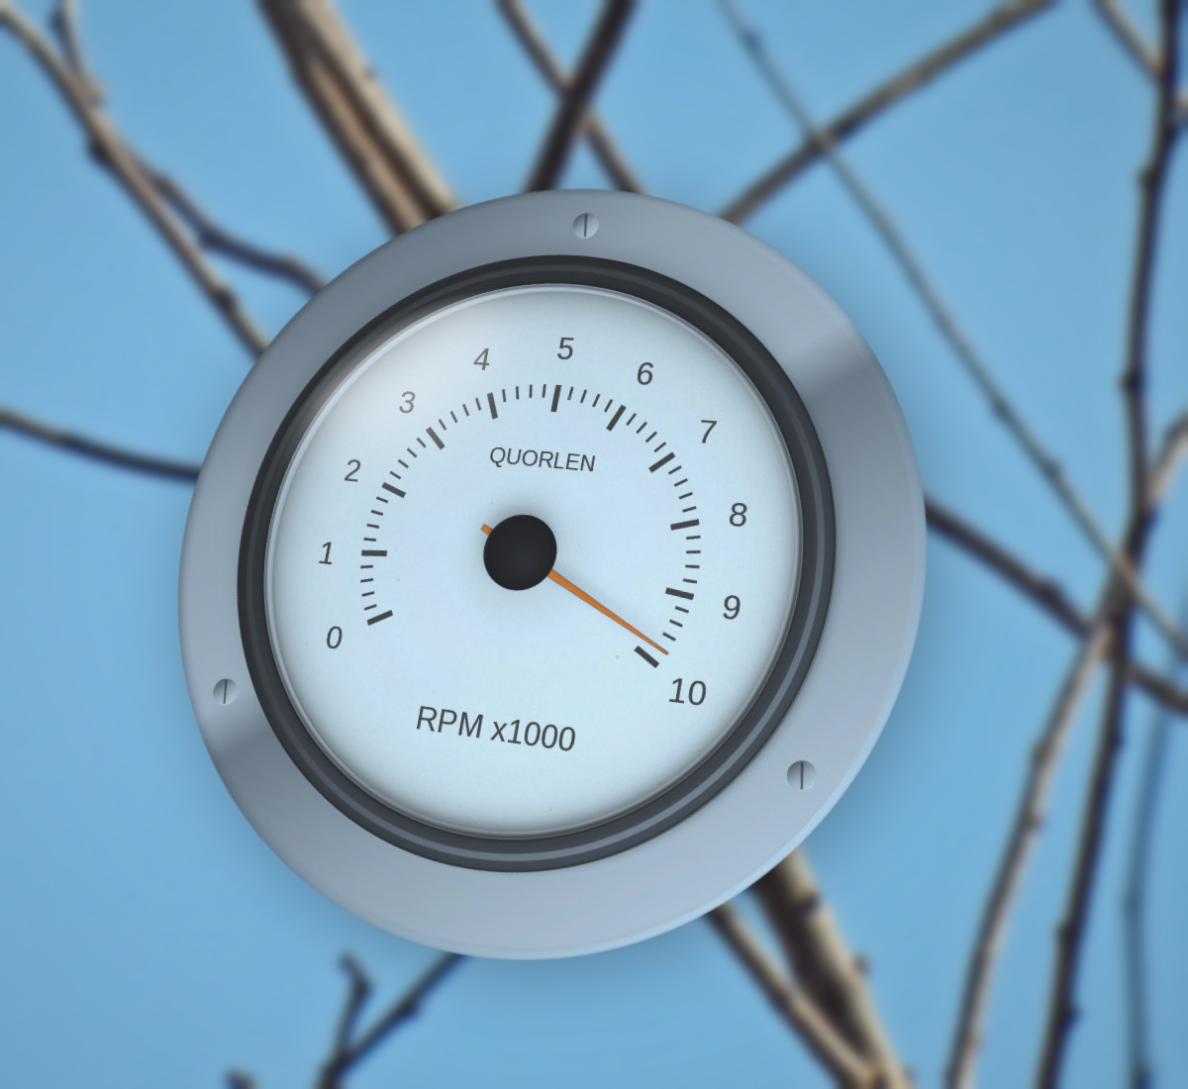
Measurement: 9800rpm
